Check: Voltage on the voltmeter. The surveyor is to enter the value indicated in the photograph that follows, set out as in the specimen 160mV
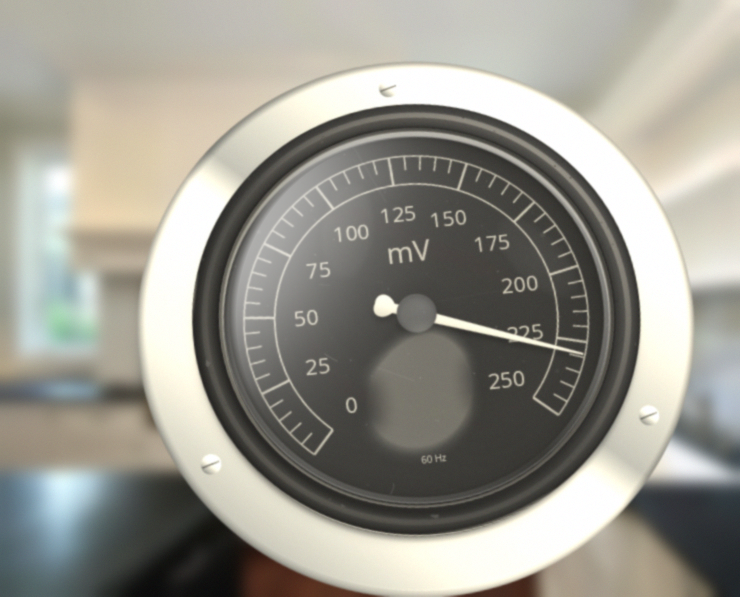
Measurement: 230mV
